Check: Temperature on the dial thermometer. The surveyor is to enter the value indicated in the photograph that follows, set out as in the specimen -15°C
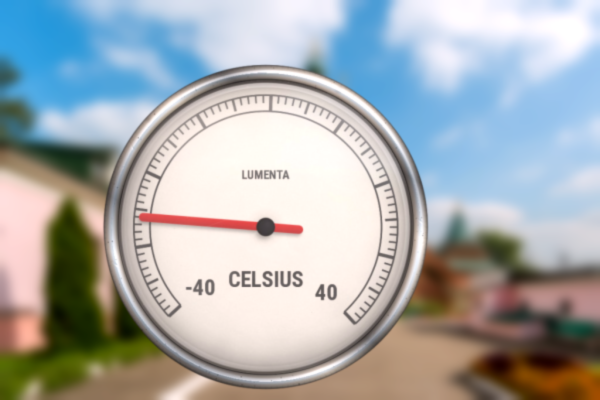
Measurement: -26°C
